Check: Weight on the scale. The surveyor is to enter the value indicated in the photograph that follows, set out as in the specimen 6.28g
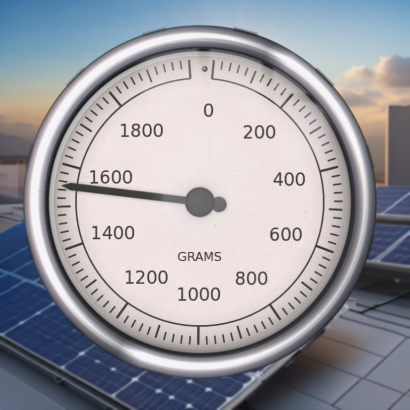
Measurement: 1550g
